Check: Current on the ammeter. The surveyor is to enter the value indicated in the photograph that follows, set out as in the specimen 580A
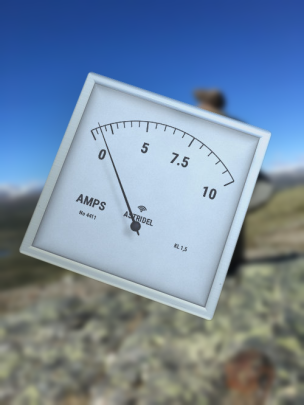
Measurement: 1.5A
